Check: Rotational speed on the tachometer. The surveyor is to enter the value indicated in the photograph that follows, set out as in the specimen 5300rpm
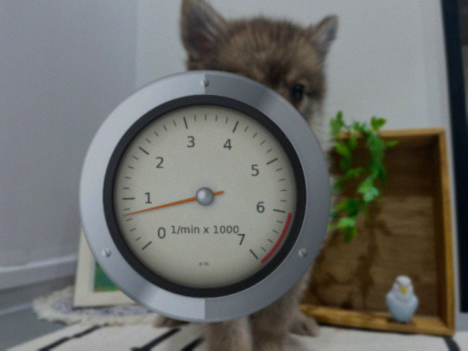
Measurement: 700rpm
